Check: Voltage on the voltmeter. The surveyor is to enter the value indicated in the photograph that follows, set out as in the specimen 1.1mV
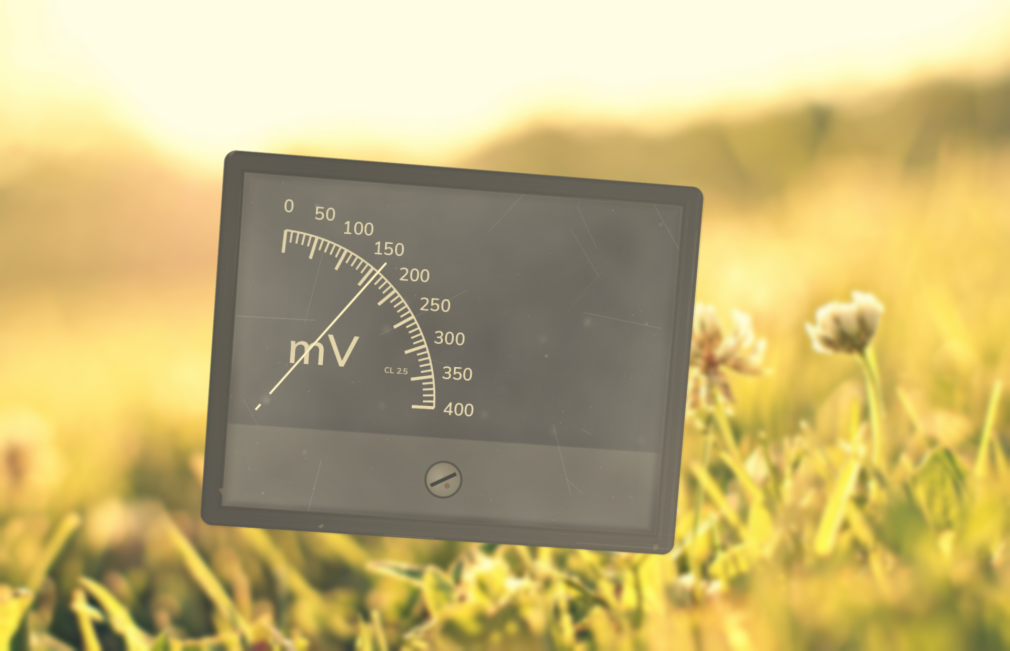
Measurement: 160mV
